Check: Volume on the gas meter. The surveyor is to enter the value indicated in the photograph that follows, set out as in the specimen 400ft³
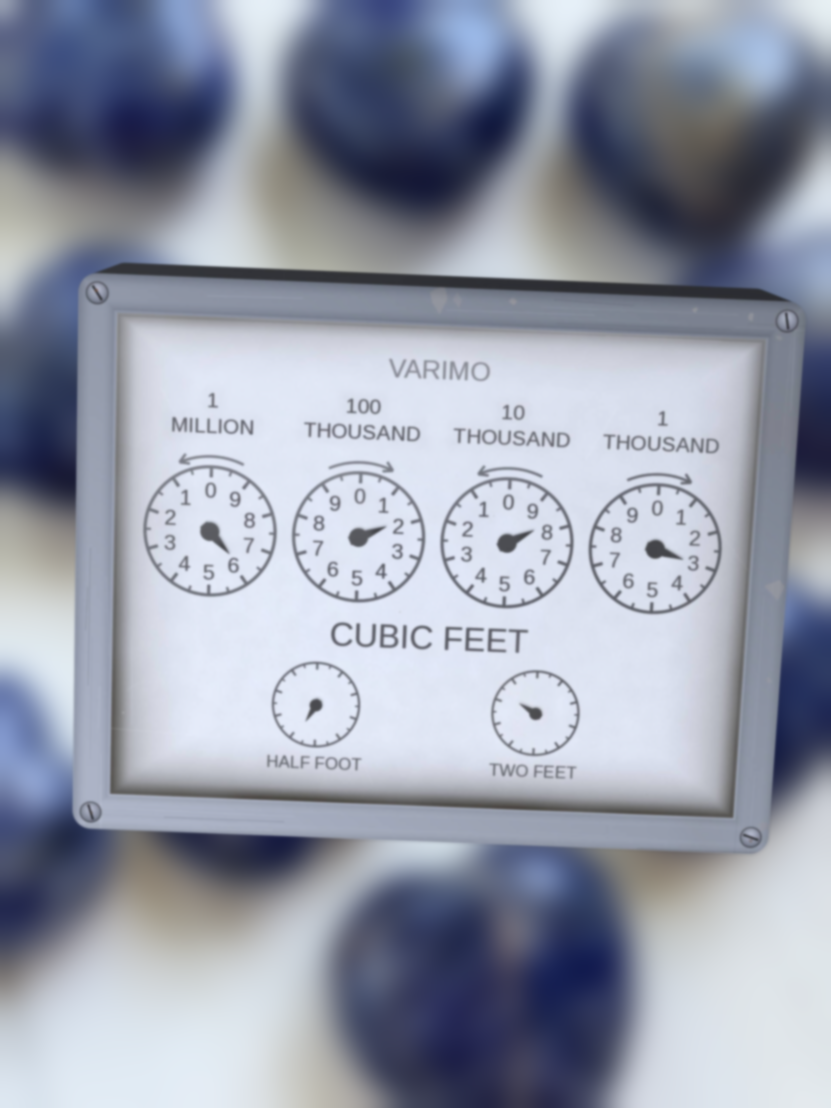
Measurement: 618300ft³
